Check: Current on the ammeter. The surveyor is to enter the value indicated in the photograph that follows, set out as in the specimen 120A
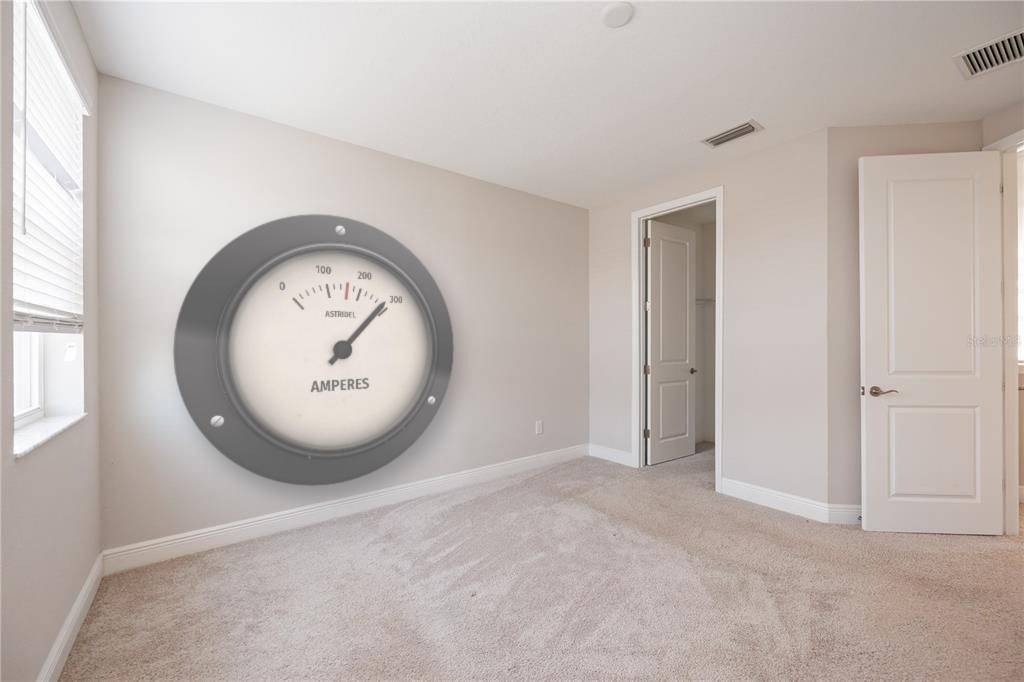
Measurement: 280A
